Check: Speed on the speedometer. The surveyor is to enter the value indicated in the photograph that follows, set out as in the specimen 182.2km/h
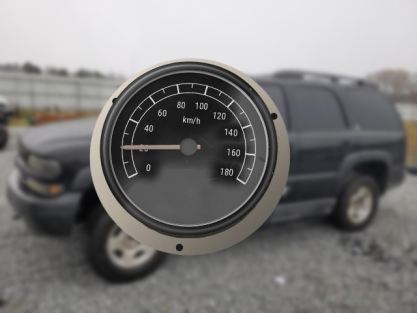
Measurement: 20km/h
